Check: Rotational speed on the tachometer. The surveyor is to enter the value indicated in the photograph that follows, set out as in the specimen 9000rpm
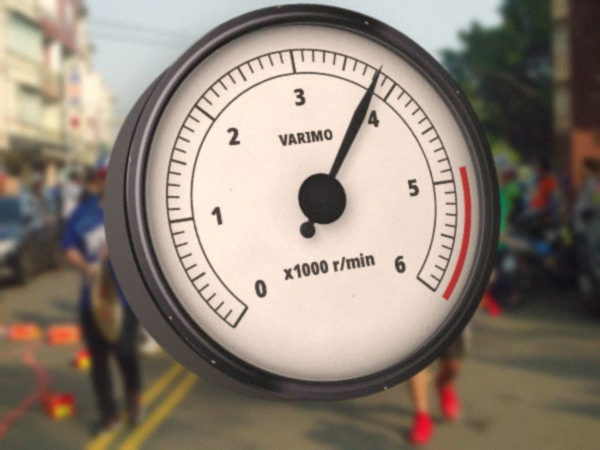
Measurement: 3800rpm
